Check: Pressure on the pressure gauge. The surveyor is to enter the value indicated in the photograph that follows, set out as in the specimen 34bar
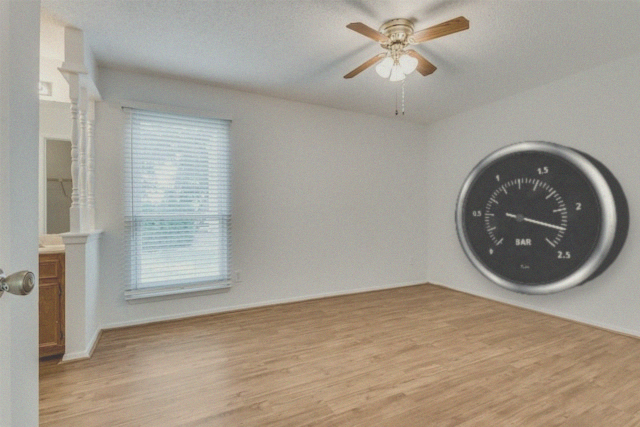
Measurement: 2.25bar
